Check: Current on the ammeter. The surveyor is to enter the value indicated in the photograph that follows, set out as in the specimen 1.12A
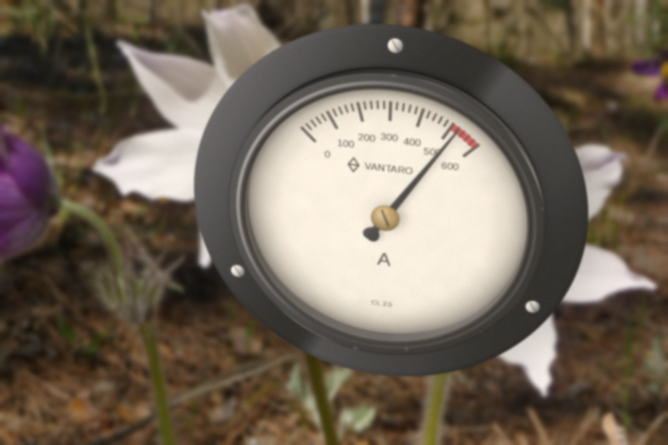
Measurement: 520A
